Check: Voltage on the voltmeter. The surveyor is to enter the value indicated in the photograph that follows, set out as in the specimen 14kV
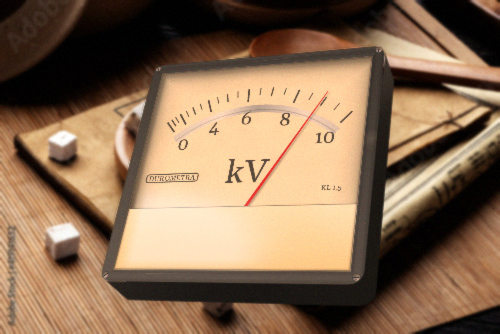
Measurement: 9kV
